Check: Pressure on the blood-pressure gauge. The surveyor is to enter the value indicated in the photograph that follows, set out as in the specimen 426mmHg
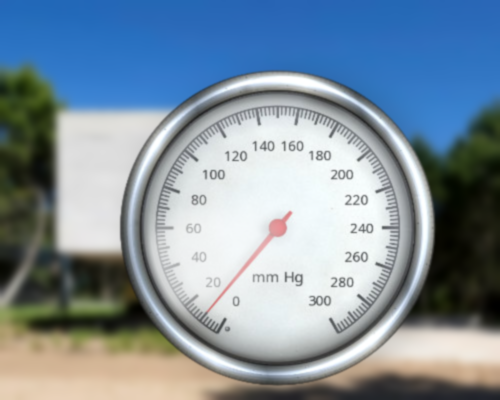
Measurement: 10mmHg
